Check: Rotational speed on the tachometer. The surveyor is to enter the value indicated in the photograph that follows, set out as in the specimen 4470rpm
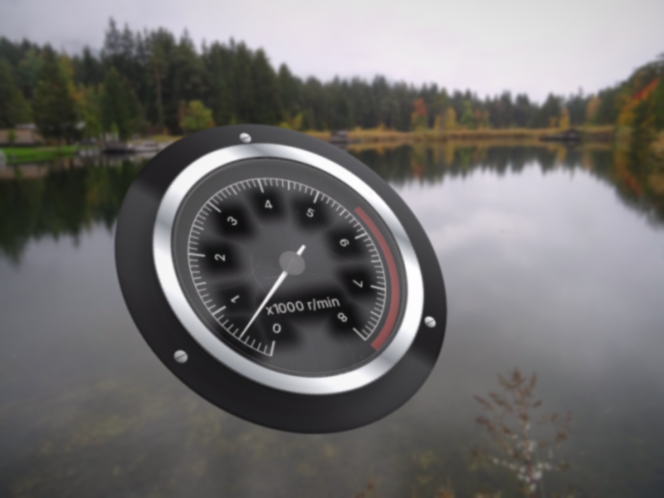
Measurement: 500rpm
